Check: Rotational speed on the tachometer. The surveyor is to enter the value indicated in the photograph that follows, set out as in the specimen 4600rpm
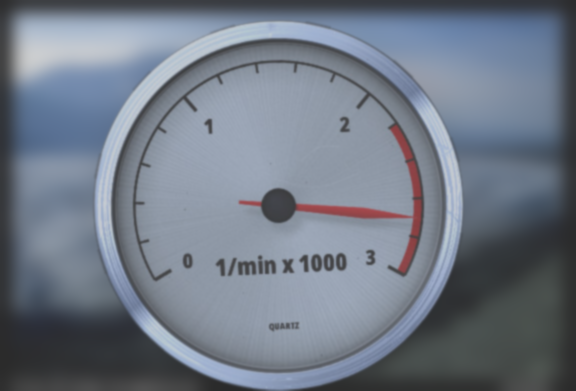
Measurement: 2700rpm
